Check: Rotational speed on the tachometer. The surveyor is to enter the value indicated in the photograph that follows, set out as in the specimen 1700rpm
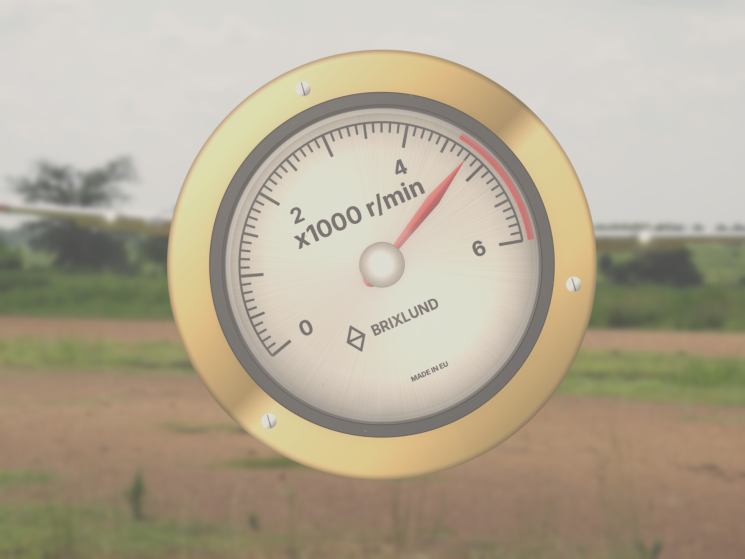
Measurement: 4800rpm
